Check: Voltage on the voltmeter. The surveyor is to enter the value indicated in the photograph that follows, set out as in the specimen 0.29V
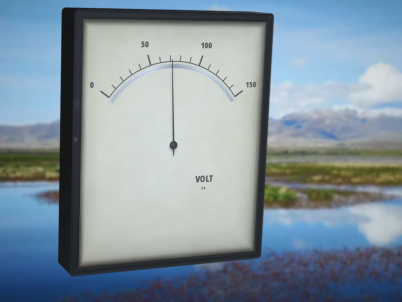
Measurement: 70V
